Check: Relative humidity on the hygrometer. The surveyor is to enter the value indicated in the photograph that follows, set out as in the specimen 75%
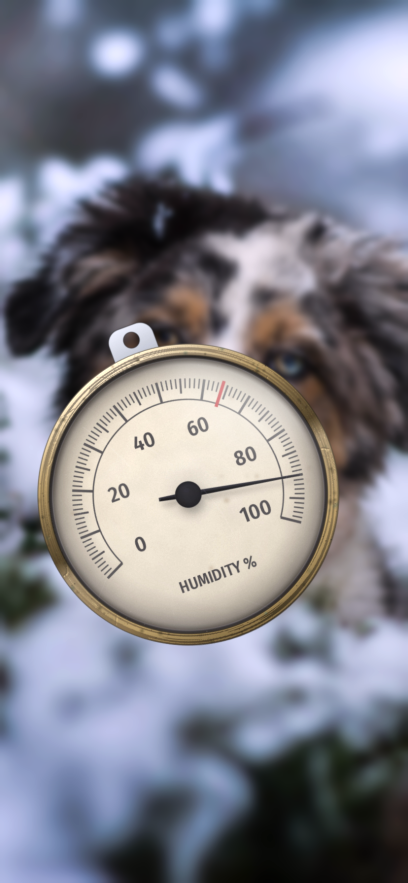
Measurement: 90%
